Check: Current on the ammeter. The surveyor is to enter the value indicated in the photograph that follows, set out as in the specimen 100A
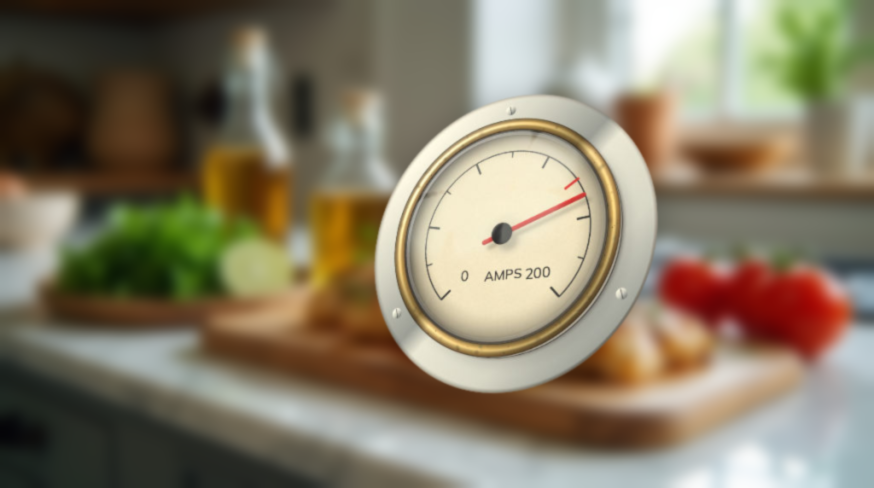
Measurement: 150A
